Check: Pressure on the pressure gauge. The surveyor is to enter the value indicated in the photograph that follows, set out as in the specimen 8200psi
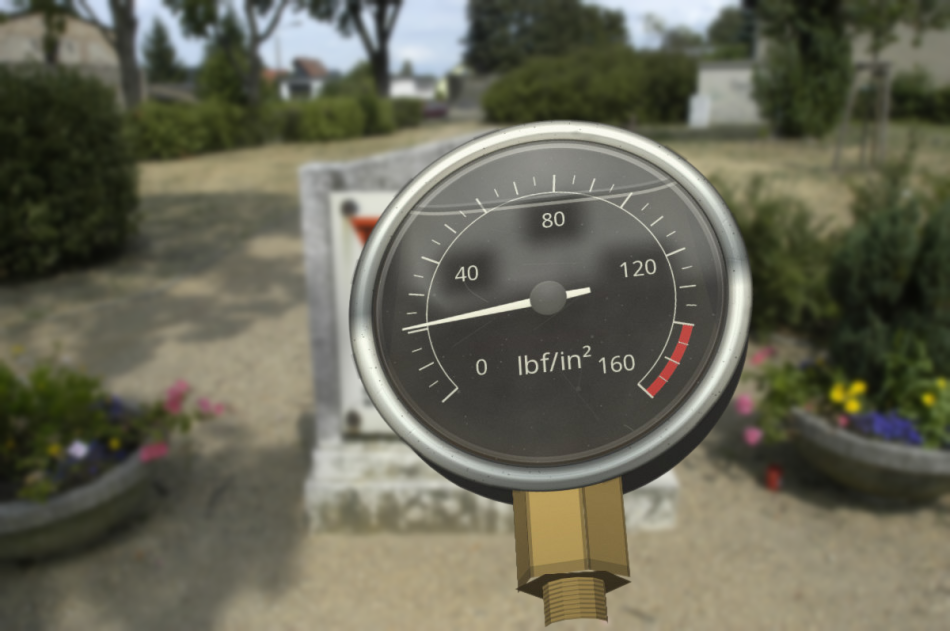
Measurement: 20psi
